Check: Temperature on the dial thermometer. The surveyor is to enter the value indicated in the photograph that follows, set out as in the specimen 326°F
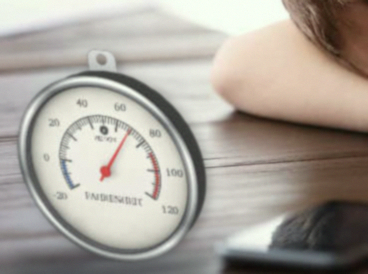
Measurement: 70°F
